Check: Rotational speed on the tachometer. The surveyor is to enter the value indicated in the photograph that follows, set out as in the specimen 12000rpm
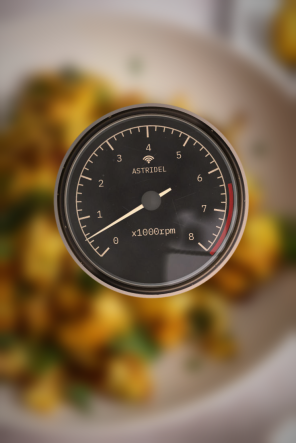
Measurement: 500rpm
